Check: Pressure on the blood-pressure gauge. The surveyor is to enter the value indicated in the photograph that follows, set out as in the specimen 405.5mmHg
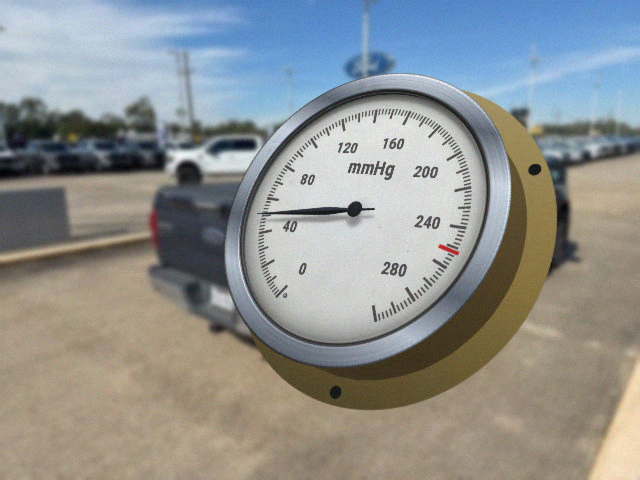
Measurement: 50mmHg
